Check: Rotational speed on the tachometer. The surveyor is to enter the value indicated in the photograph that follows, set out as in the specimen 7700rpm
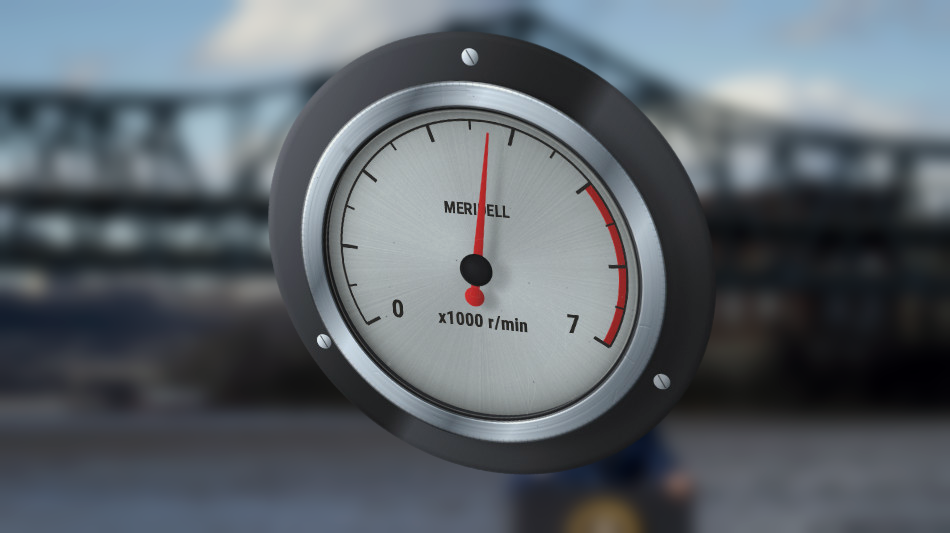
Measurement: 3750rpm
